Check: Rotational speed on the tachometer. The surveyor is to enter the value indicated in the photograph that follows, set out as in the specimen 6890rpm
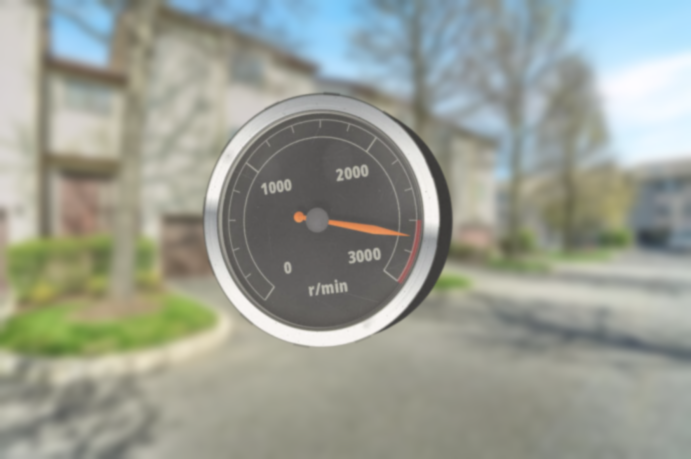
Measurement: 2700rpm
